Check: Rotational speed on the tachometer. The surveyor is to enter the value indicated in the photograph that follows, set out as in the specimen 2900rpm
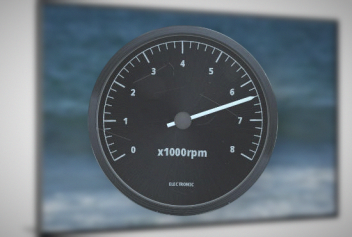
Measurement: 6400rpm
